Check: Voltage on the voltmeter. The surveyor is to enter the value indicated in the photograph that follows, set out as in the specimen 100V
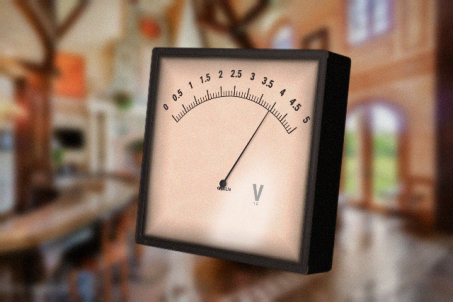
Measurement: 4V
